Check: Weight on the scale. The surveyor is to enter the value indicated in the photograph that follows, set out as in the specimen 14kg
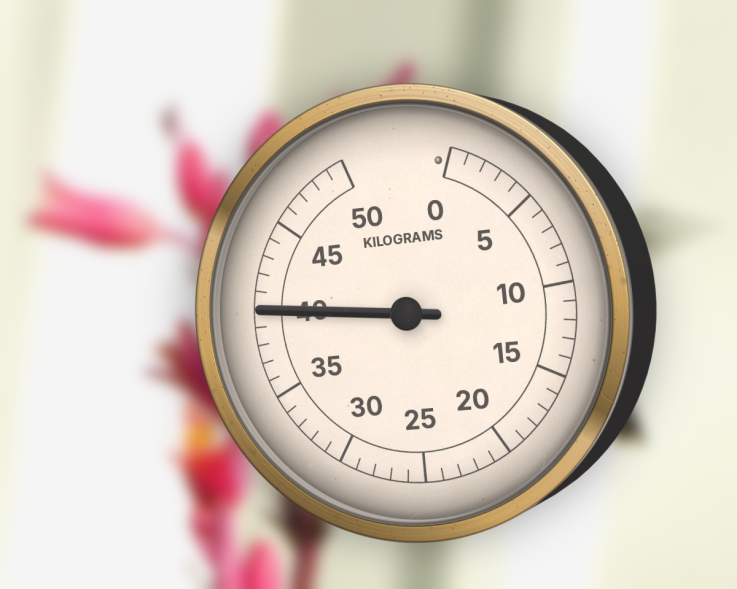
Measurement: 40kg
